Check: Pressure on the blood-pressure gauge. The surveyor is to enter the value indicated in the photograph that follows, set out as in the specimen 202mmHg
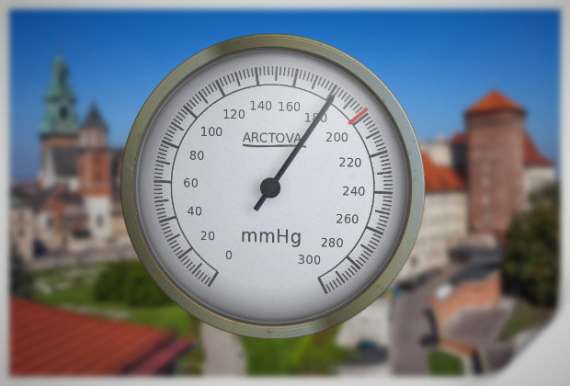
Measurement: 182mmHg
